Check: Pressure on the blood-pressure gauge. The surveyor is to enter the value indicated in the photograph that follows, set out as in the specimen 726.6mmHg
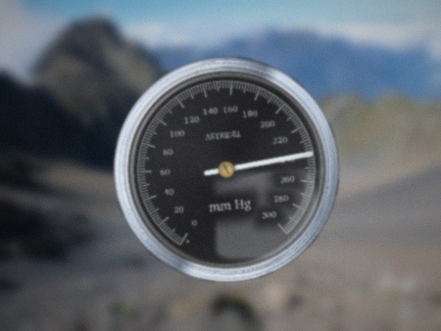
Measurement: 240mmHg
